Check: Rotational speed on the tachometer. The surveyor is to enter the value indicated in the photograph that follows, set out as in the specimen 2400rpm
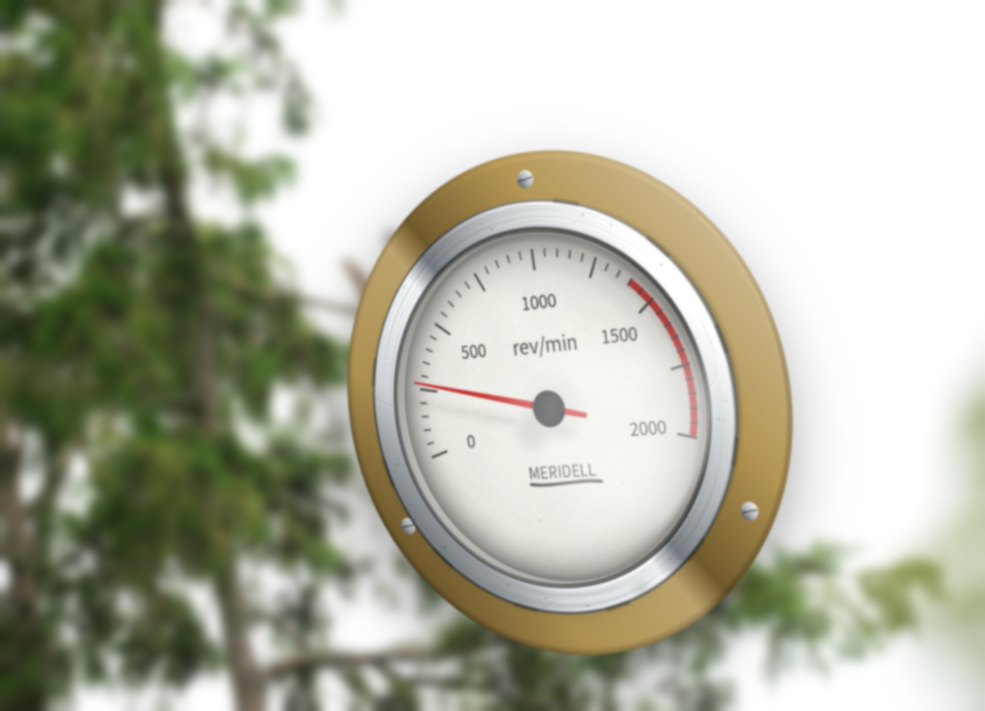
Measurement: 275rpm
